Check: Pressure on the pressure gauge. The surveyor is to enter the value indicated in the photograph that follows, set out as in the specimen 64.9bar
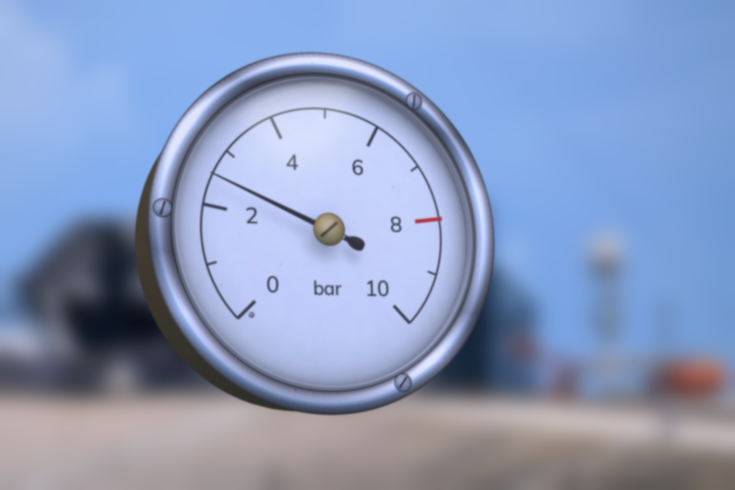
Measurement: 2.5bar
